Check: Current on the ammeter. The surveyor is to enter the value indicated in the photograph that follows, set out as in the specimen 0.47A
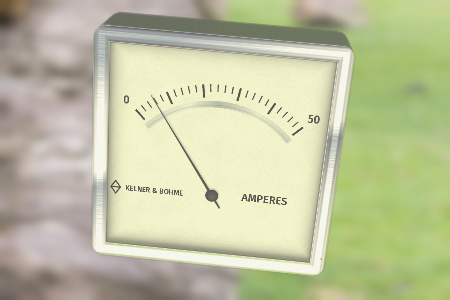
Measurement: 6A
